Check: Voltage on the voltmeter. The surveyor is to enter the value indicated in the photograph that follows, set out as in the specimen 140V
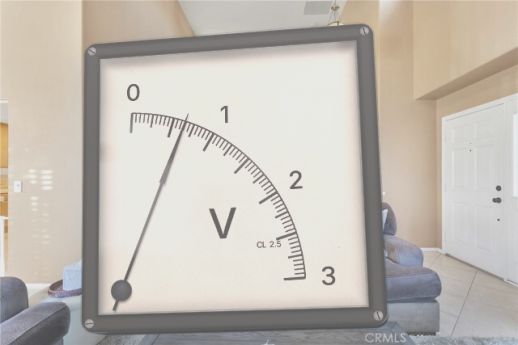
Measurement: 0.65V
